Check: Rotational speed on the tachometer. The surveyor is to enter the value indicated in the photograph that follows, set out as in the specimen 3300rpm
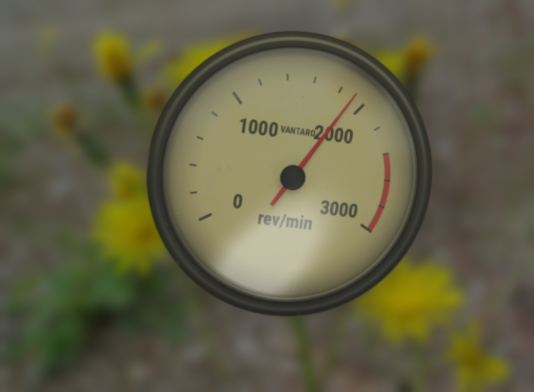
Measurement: 1900rpm
